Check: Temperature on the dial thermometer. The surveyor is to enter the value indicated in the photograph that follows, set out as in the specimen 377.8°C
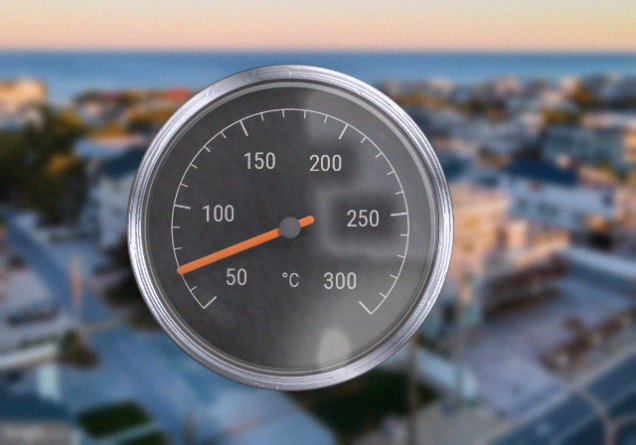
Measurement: 70°C
